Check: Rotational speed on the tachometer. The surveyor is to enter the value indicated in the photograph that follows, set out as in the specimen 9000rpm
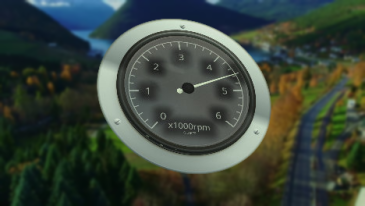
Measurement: 4600rpm
